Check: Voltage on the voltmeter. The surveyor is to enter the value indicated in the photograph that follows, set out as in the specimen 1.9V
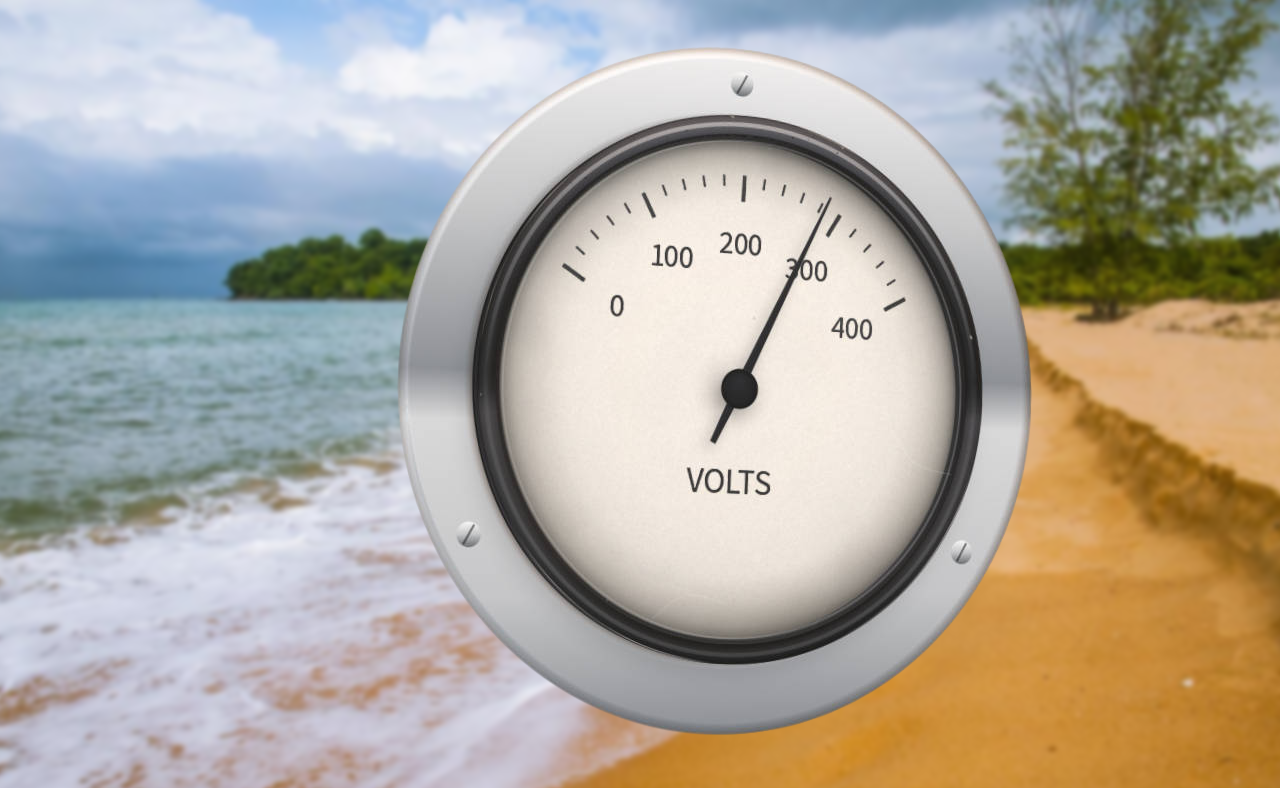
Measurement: 280V
